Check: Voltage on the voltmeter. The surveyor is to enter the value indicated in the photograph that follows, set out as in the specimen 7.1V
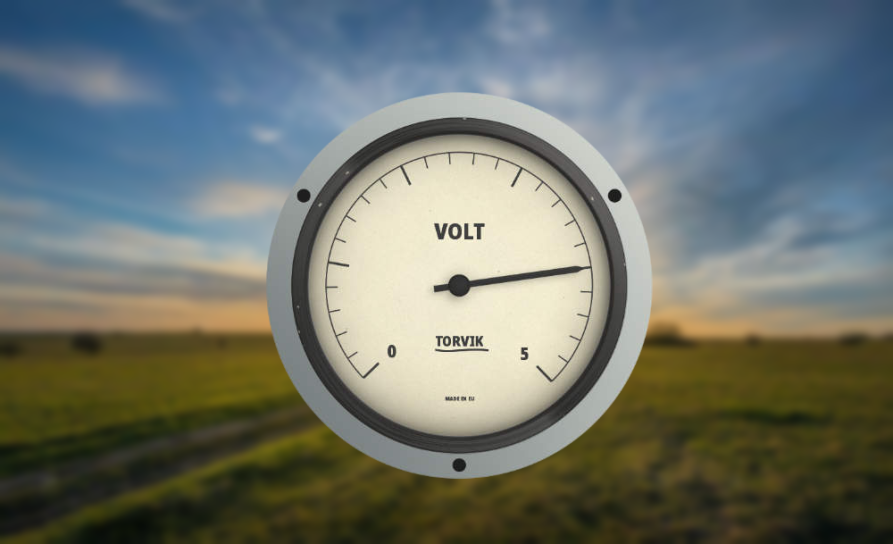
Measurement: 4V
